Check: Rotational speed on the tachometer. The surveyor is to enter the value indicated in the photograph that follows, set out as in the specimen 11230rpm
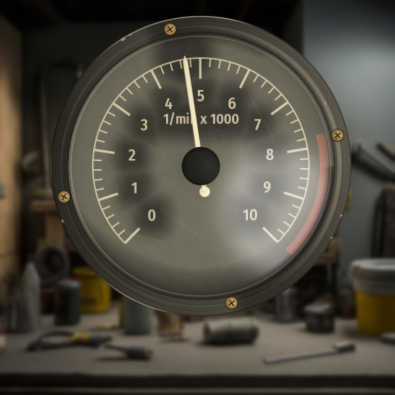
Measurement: 4700rpm
